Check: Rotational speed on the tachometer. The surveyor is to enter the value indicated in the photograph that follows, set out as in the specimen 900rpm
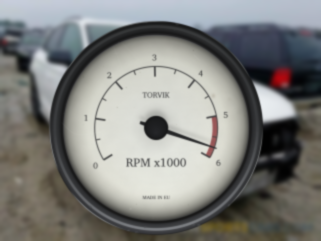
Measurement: 5750rpm
